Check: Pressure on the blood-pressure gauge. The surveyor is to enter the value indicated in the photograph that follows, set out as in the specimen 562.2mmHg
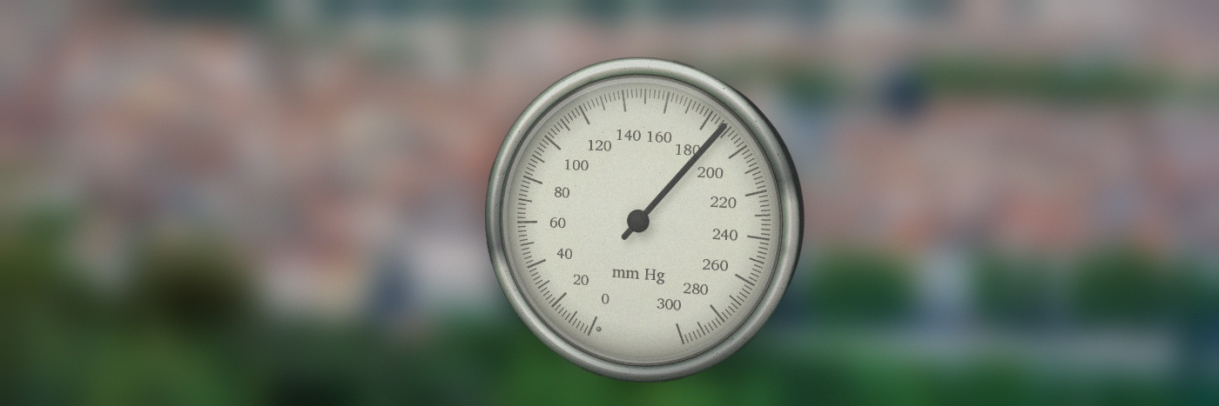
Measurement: 188mmHg
